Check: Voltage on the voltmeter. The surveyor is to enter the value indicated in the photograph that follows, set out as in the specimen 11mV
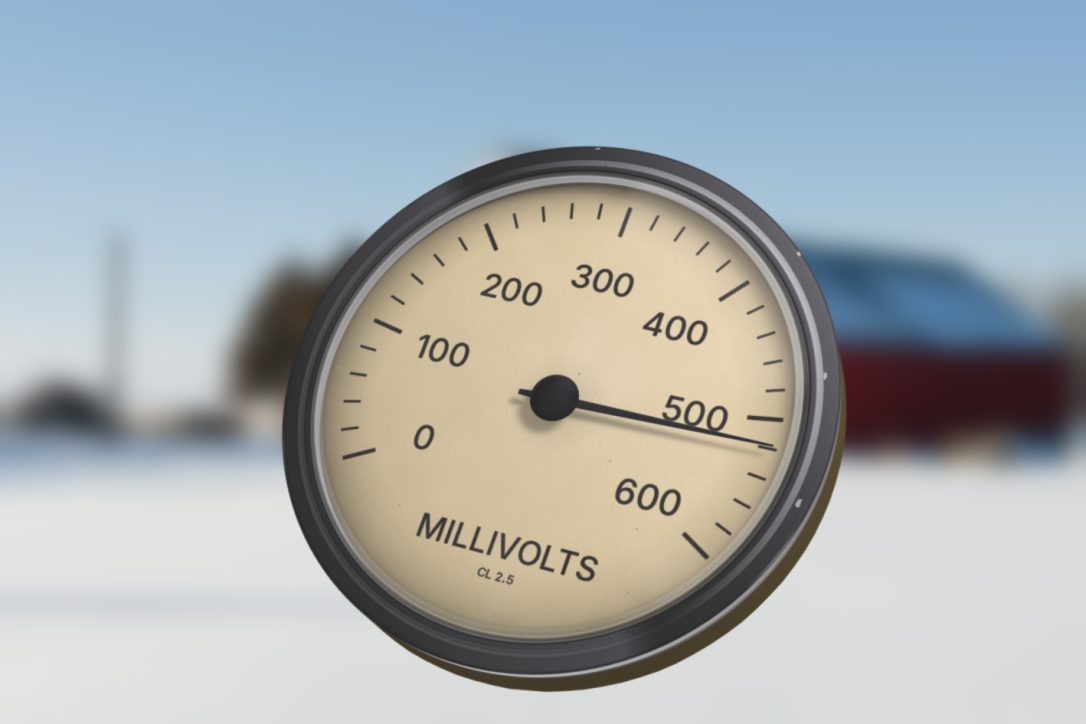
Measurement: 520mV
